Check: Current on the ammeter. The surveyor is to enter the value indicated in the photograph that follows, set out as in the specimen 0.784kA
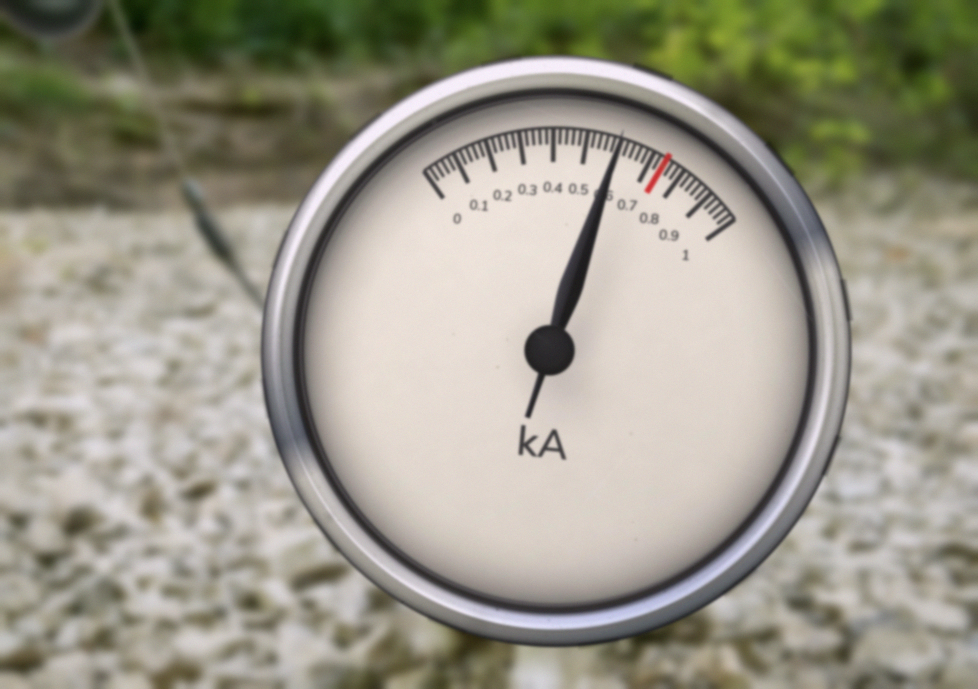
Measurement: 0.6kA
